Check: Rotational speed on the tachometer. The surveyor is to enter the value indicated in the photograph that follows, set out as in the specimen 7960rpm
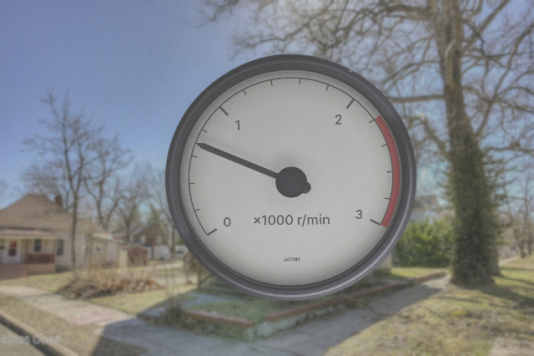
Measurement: 700rpm
